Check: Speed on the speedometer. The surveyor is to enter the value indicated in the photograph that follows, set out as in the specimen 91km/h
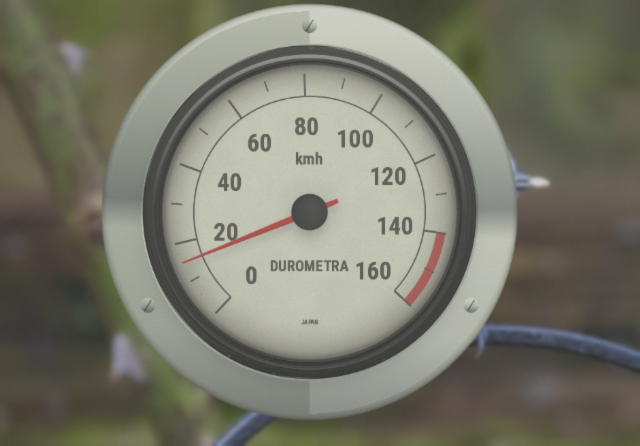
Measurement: 15km/h
